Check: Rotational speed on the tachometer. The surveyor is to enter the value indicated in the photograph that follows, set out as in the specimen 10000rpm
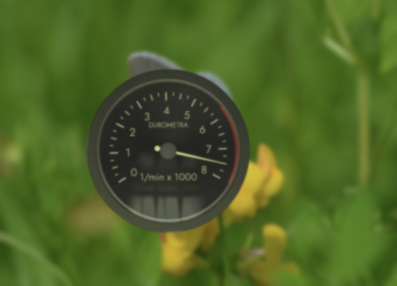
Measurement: 7500rpm
